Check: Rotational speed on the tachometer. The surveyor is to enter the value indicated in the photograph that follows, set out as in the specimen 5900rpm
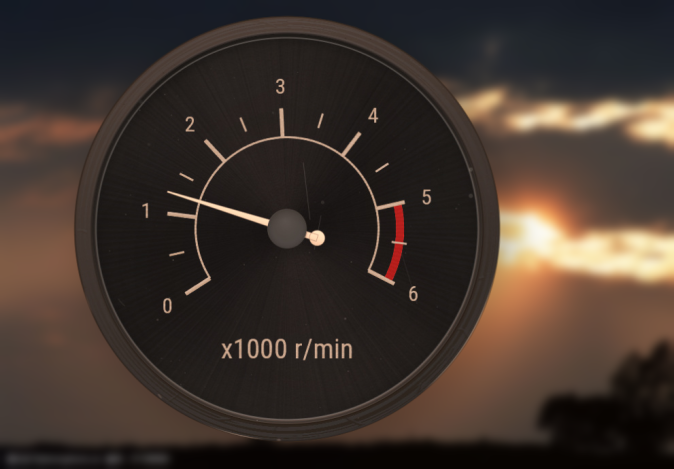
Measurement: 1250rpm
